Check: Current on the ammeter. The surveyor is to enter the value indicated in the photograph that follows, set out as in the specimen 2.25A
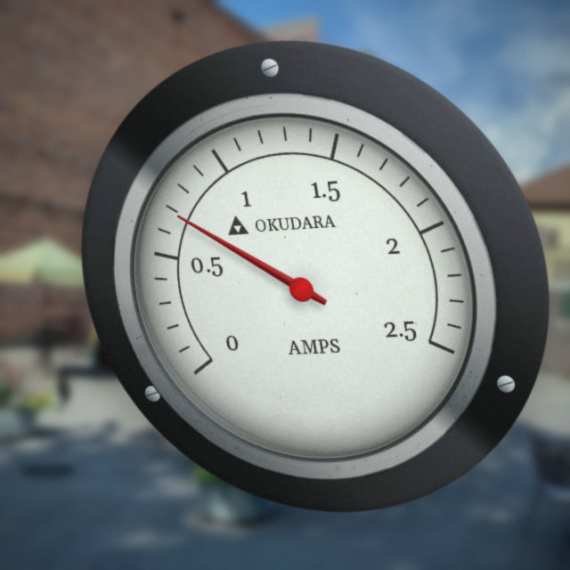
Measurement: 0.7A
